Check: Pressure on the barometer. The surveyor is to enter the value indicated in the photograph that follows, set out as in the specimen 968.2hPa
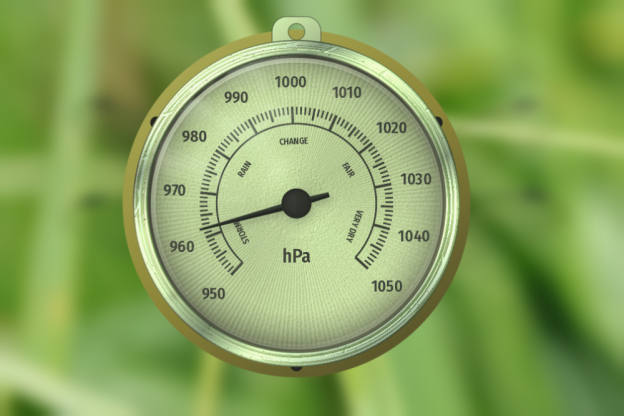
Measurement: 962hPa
